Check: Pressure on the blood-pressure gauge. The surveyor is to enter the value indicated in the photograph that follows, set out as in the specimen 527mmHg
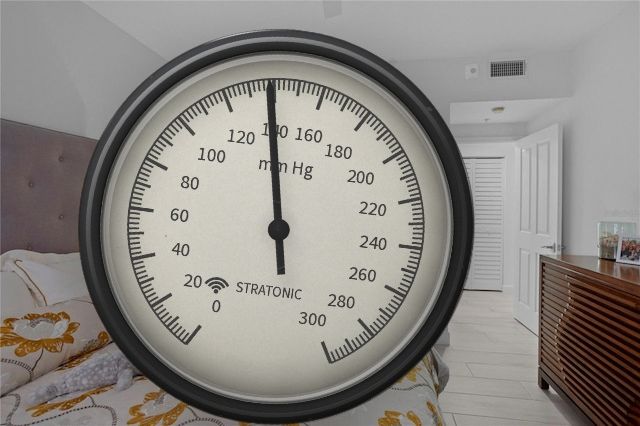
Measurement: 138mmHg
